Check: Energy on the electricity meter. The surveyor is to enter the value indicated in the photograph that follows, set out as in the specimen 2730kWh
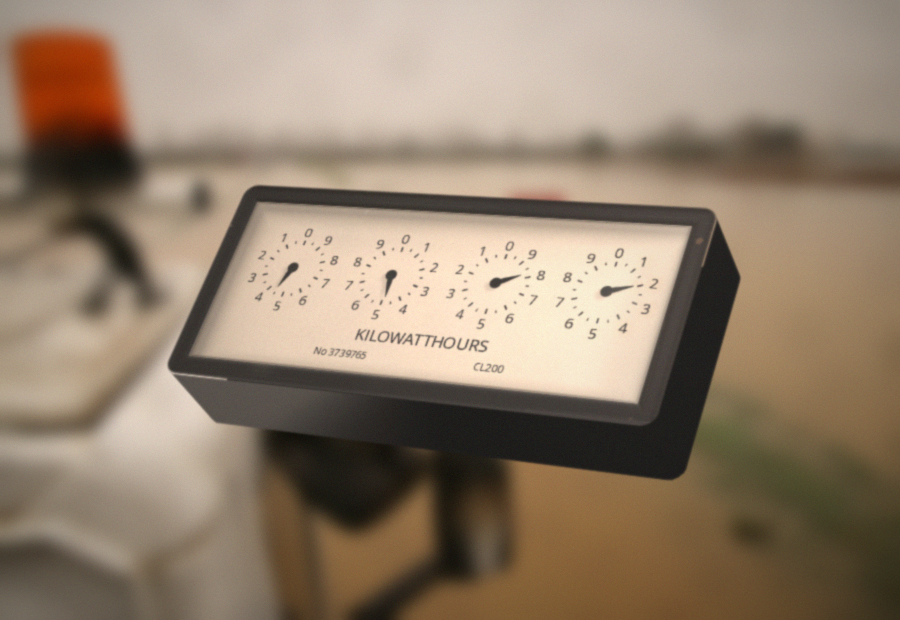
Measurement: 4482kWh
